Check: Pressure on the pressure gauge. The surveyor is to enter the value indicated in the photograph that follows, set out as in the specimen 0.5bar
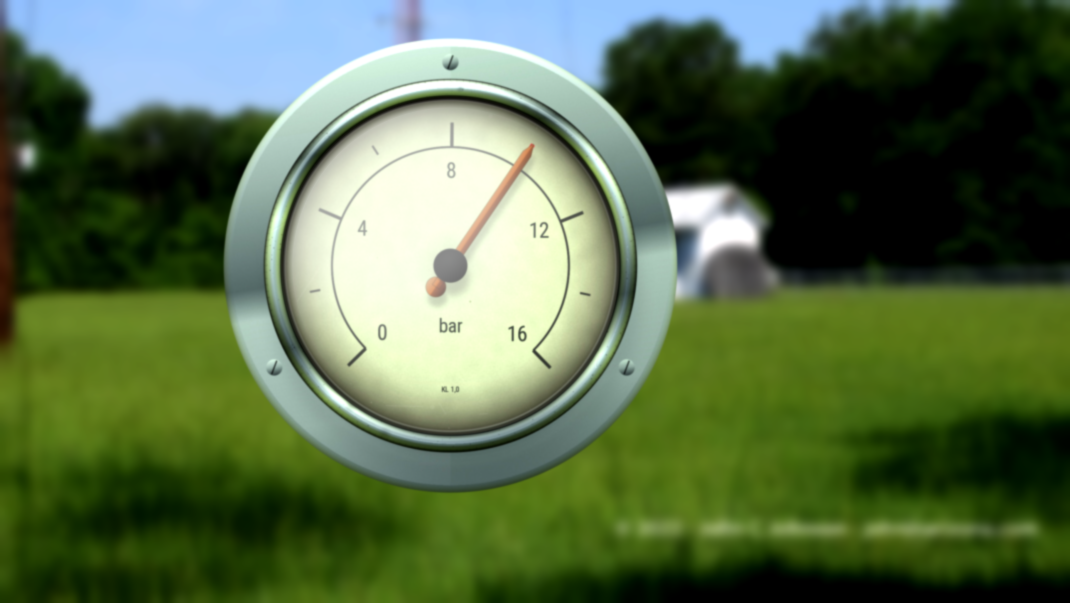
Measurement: 10bar
